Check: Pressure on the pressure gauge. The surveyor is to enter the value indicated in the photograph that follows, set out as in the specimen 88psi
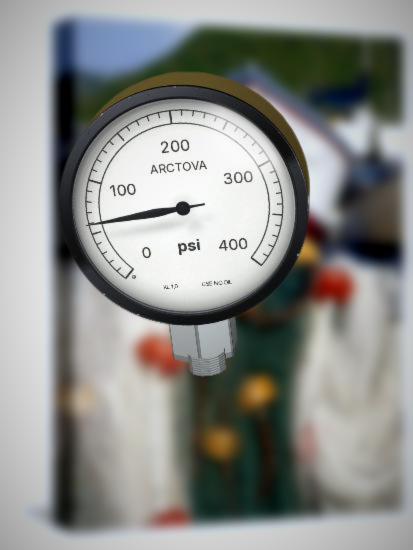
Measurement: 60psi
